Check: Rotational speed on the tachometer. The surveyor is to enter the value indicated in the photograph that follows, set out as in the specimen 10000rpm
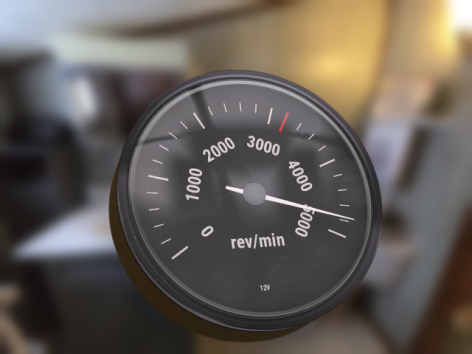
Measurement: 4800rpm
